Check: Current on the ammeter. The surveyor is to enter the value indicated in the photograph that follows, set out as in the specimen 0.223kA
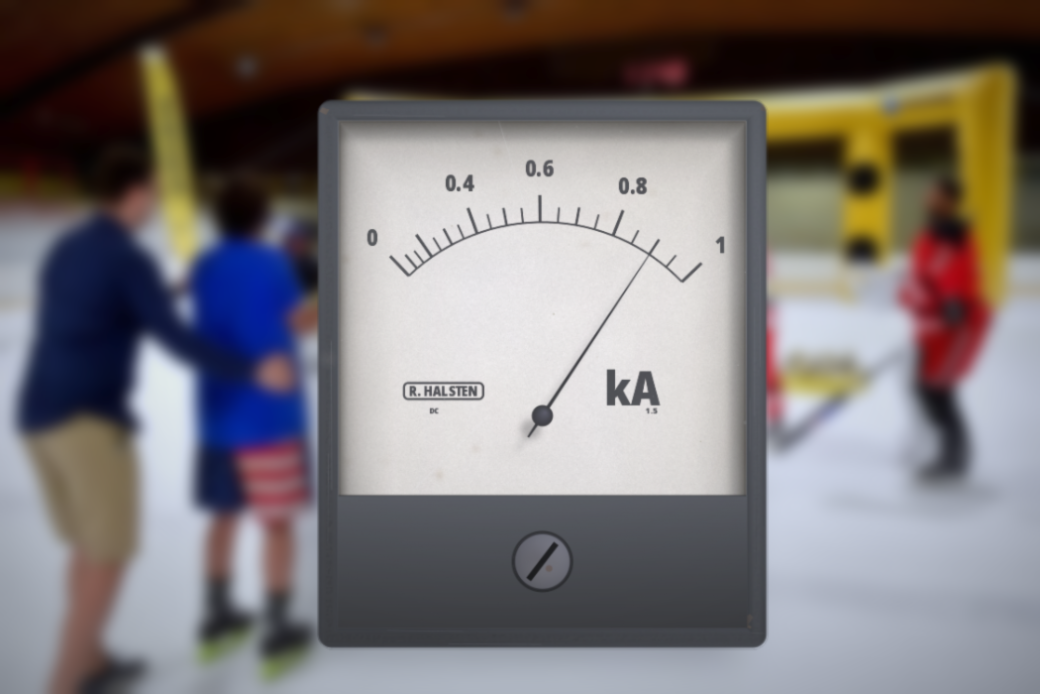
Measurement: 0.9kA
